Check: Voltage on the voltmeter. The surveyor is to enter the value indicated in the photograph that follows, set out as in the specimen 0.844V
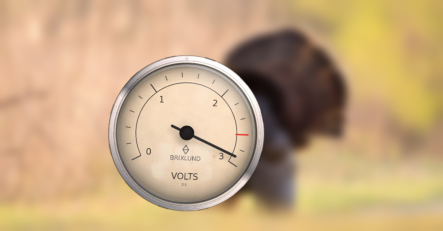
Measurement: 2.9V
